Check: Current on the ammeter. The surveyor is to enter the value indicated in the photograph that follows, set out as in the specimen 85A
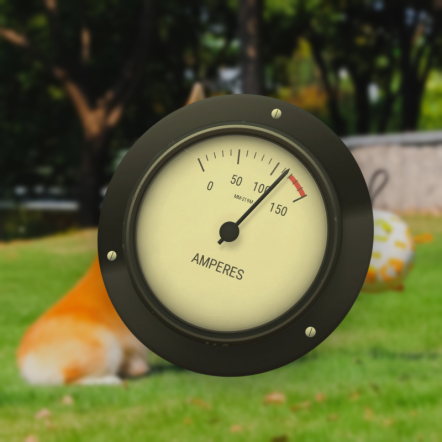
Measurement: 115A
